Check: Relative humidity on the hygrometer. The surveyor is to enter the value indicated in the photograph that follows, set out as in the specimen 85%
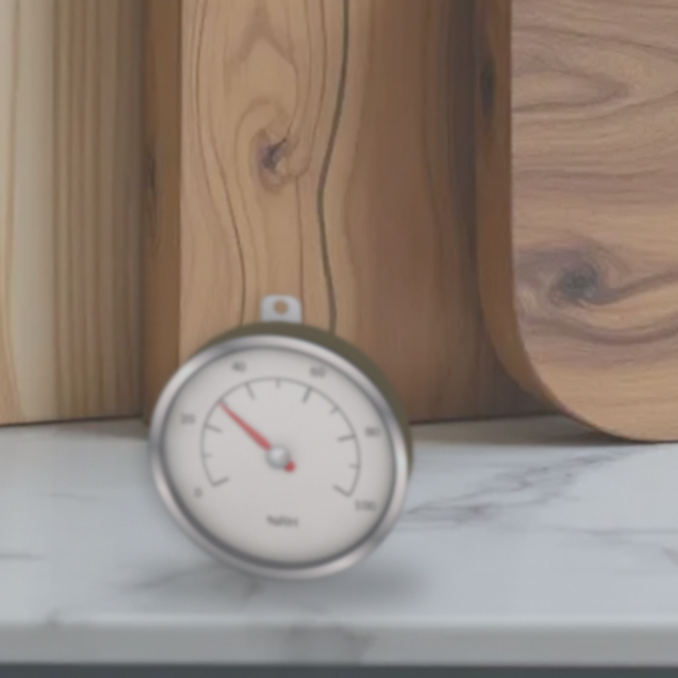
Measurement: 30%
